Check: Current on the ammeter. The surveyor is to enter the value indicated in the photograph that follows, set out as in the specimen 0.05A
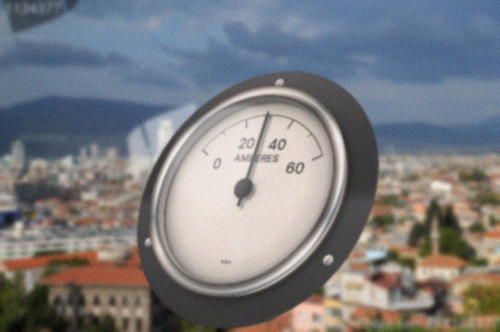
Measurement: 30A
